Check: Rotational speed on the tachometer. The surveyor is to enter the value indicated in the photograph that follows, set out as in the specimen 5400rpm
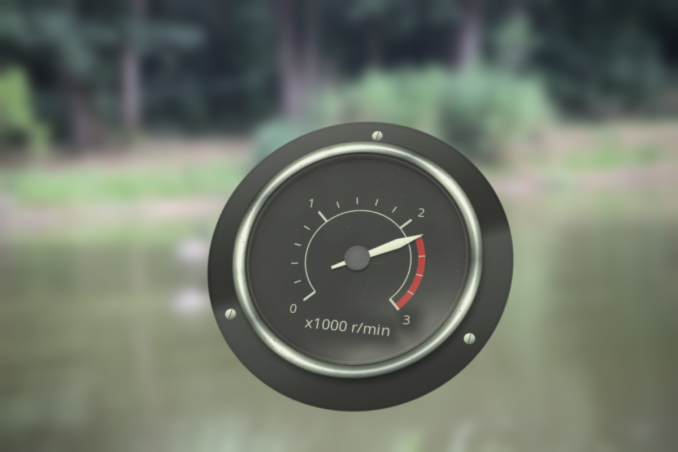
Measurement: 2200rpm
